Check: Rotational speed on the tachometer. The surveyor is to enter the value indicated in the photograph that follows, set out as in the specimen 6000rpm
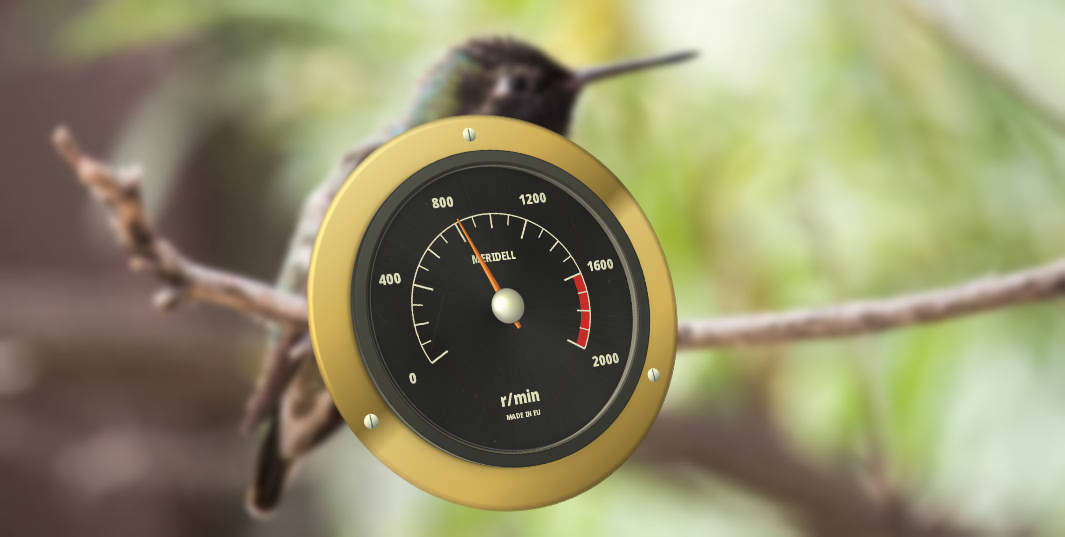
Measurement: 800rpm
